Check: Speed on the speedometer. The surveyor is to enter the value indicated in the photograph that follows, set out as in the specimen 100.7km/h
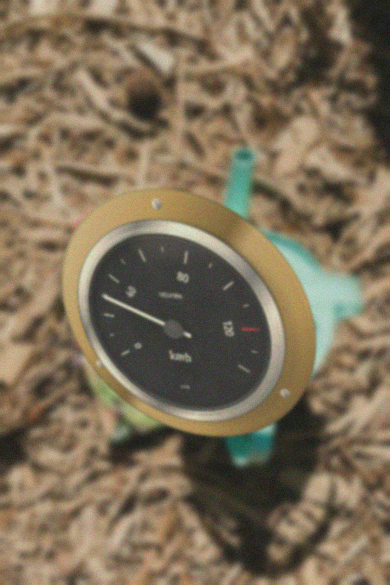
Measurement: 30km/h
